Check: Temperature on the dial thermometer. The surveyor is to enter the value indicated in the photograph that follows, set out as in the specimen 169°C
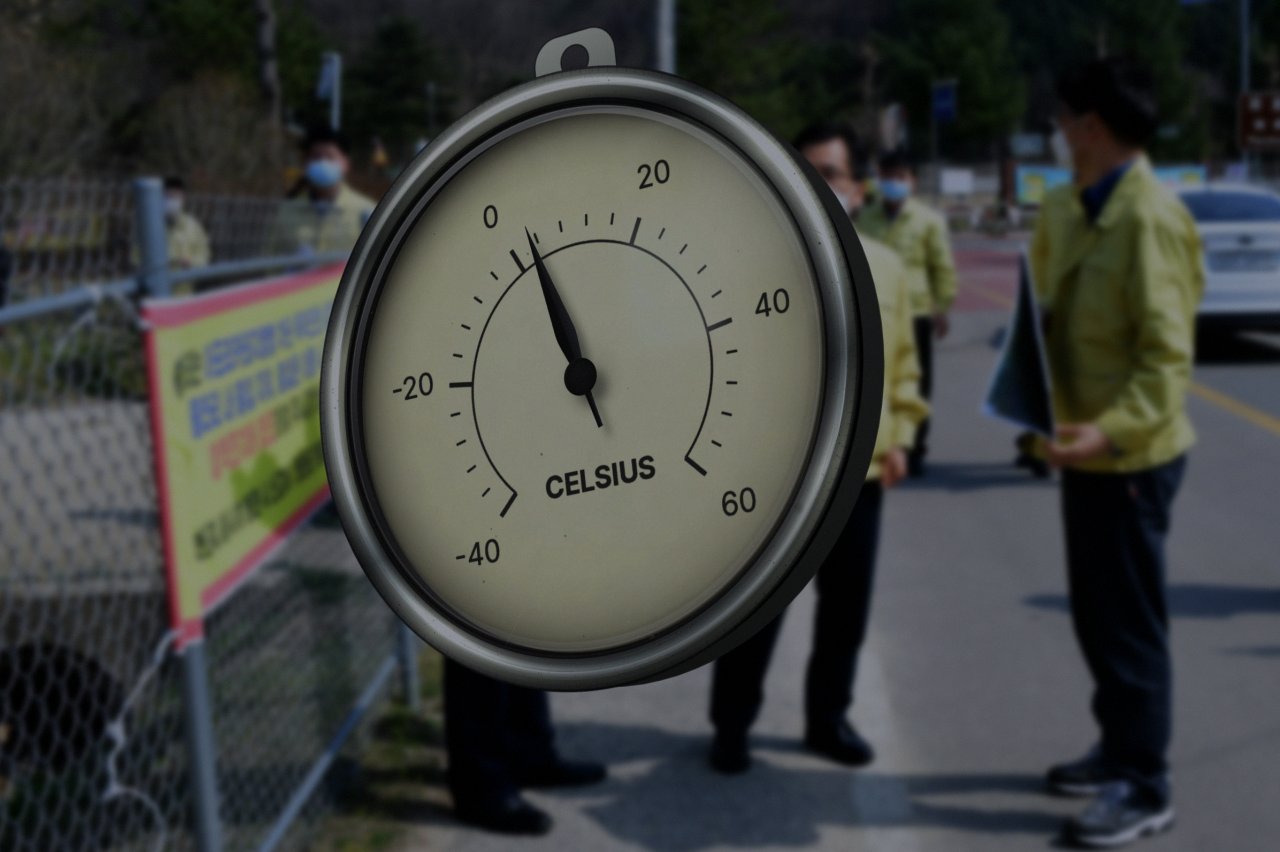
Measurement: 4°C
